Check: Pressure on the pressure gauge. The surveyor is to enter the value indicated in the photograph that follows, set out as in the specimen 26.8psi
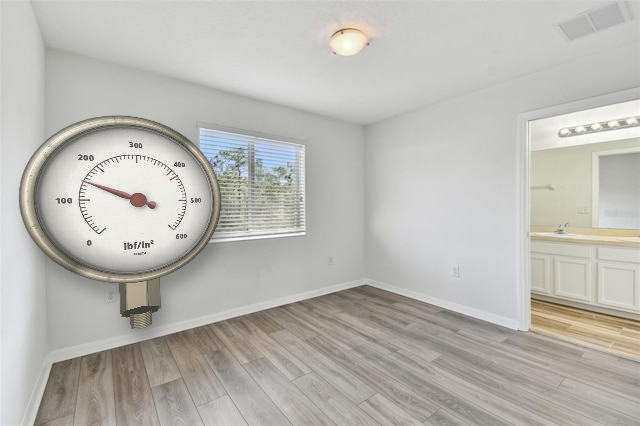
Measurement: 150psi
